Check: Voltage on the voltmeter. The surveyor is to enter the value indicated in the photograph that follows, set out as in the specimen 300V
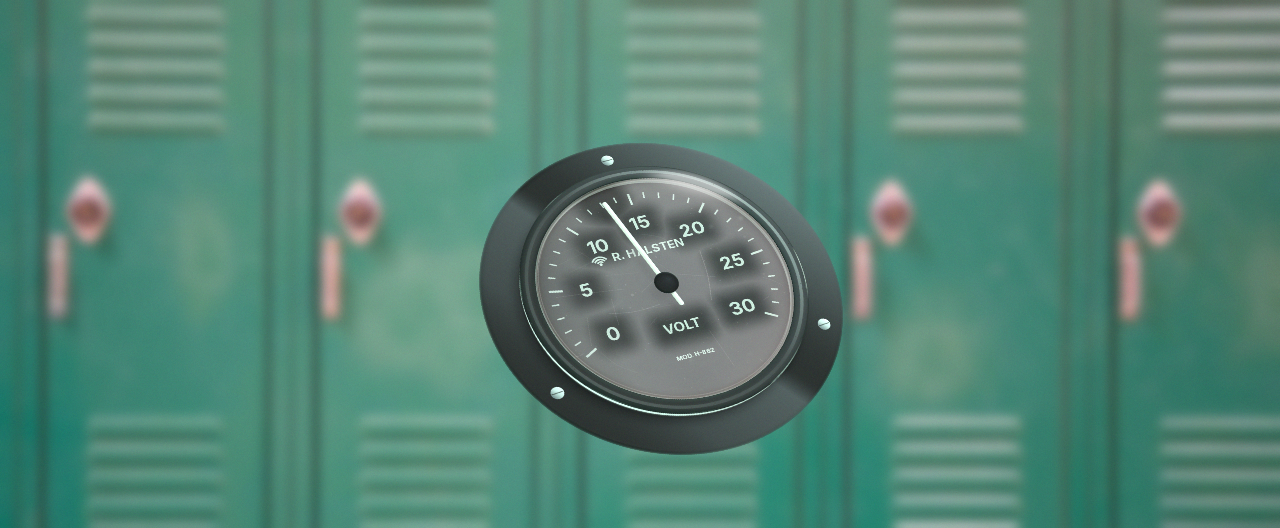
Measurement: 13V
